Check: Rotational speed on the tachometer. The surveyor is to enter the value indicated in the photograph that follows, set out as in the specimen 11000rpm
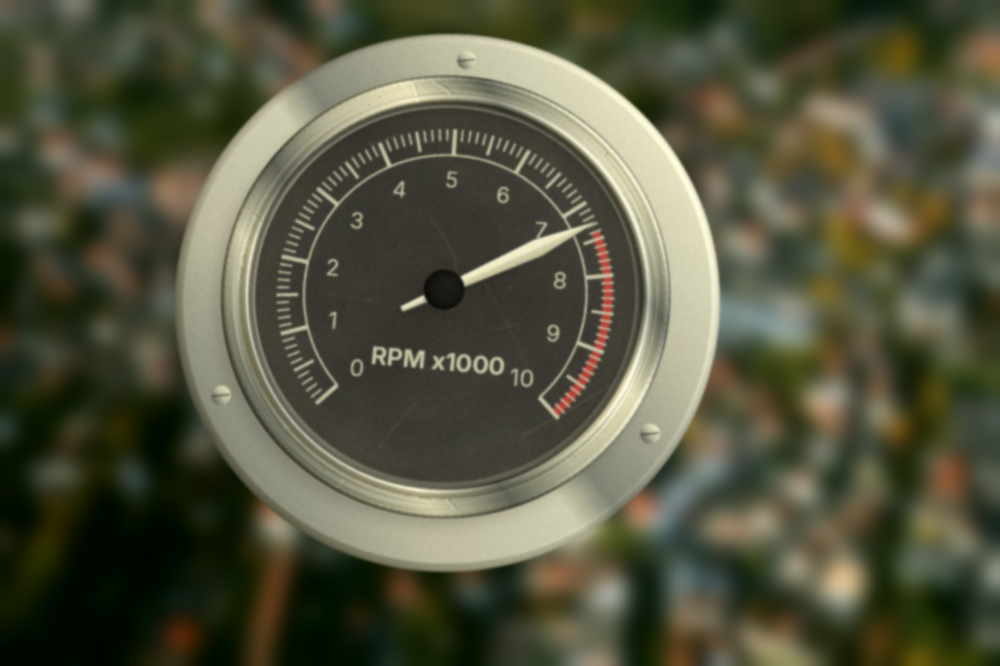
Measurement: 7300rpm
